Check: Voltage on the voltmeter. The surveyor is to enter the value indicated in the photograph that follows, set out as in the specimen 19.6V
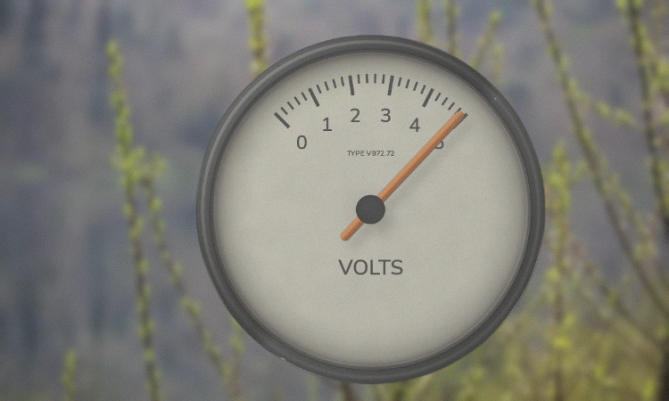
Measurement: 4.9V
